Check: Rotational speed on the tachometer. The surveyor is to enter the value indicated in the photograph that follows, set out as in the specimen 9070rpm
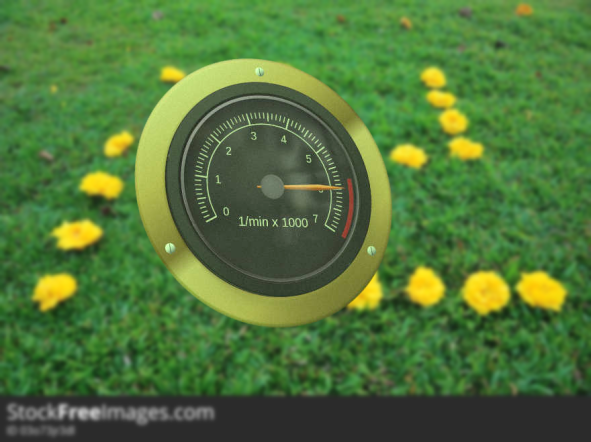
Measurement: 6000rpm
